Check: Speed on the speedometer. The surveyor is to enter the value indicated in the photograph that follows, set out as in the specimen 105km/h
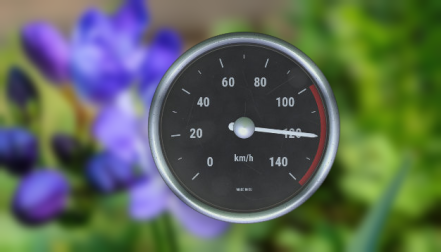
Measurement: 120km/h
